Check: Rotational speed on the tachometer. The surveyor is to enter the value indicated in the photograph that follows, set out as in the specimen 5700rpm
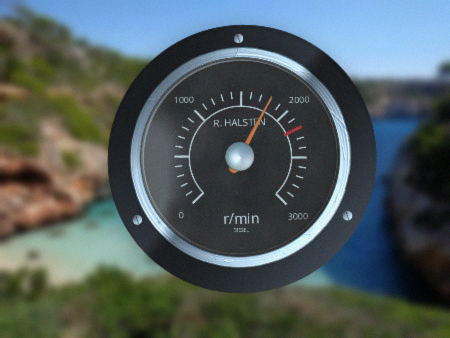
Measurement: 1800rpm
